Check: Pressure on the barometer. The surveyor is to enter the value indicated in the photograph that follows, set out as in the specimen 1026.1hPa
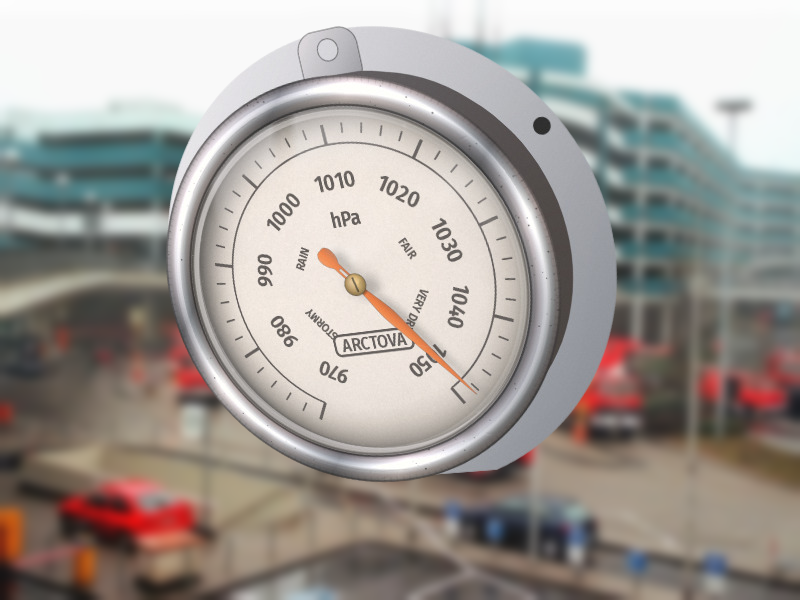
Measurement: 1048hPa
